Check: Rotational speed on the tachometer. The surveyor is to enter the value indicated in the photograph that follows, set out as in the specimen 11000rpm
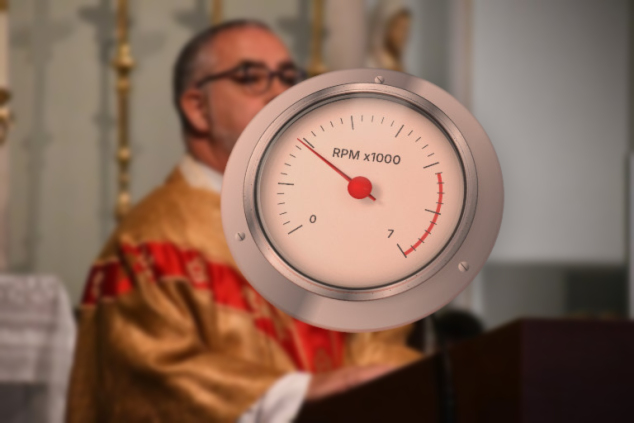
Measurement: 1900rpm
